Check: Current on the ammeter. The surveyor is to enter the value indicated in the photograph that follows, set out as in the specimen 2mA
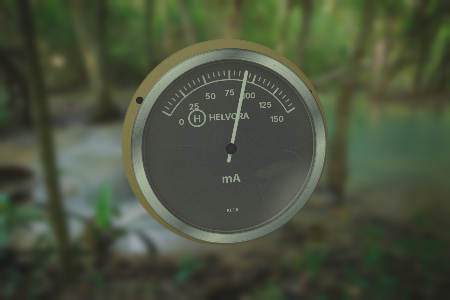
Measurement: 90mA
